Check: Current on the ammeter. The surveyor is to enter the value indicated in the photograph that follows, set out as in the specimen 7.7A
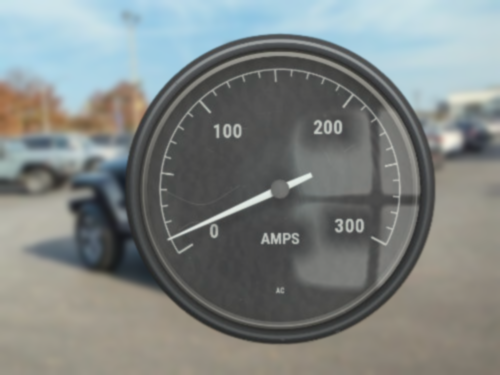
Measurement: 10A
